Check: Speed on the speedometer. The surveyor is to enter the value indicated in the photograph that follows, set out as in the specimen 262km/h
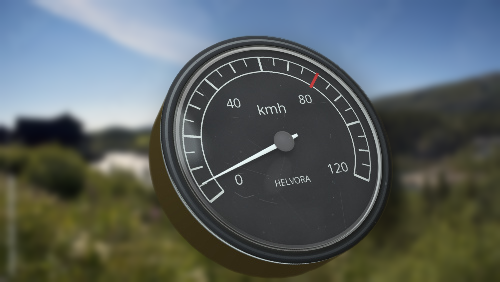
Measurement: 5km/h
